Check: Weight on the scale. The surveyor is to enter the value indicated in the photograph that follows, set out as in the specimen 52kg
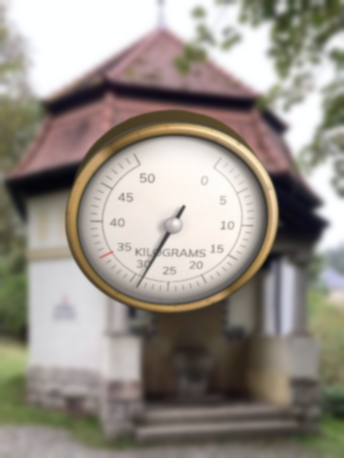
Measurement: 29kg
